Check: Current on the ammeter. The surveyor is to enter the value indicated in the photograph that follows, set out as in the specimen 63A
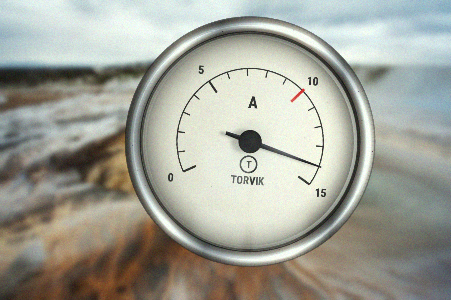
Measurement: 14A
